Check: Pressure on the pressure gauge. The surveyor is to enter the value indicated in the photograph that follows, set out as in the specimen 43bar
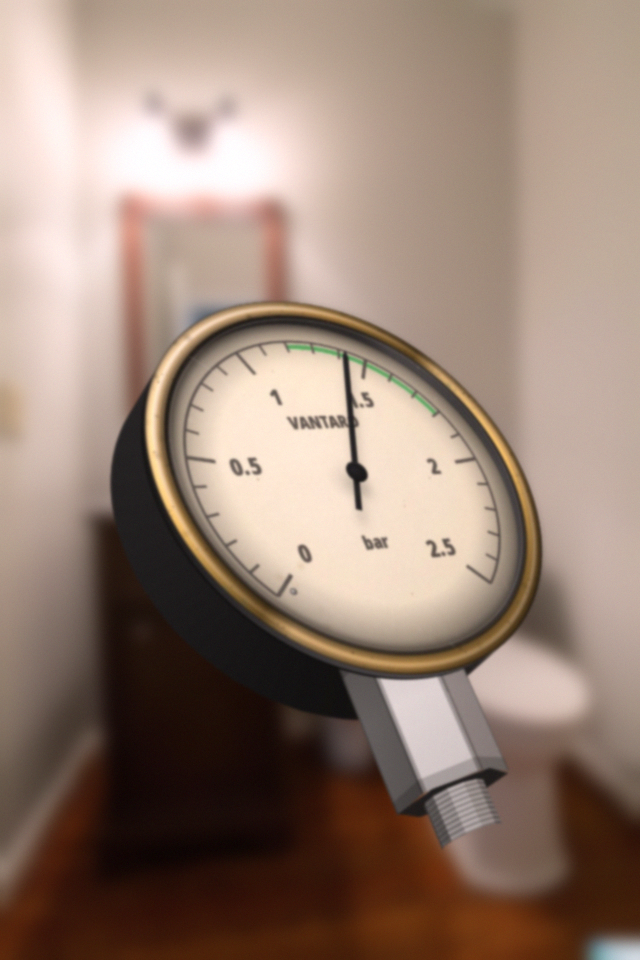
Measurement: 1.4bar
